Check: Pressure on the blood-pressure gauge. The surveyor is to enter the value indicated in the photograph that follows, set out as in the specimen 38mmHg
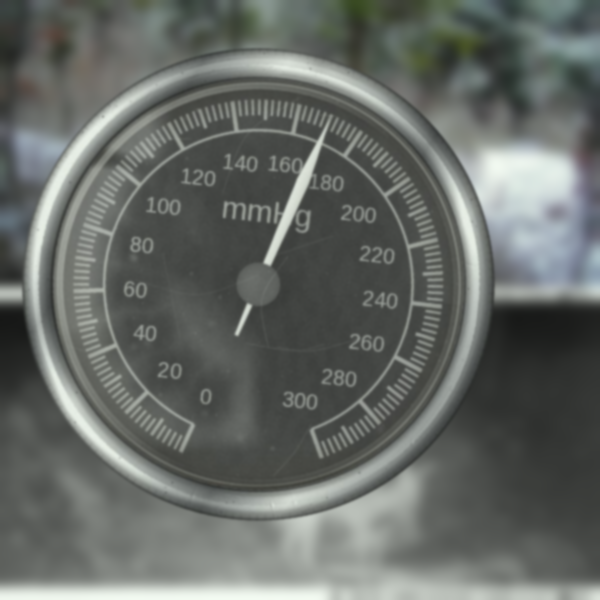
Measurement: 170mmHg
